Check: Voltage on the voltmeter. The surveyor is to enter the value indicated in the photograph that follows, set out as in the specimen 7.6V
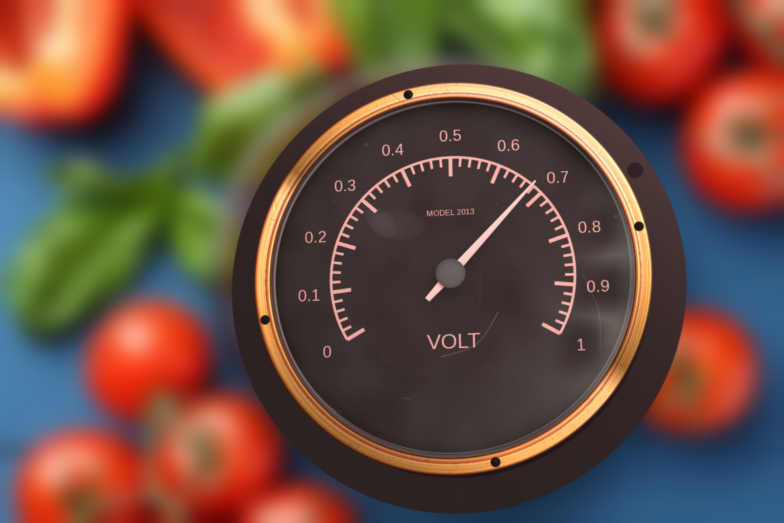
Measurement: 0.68V
